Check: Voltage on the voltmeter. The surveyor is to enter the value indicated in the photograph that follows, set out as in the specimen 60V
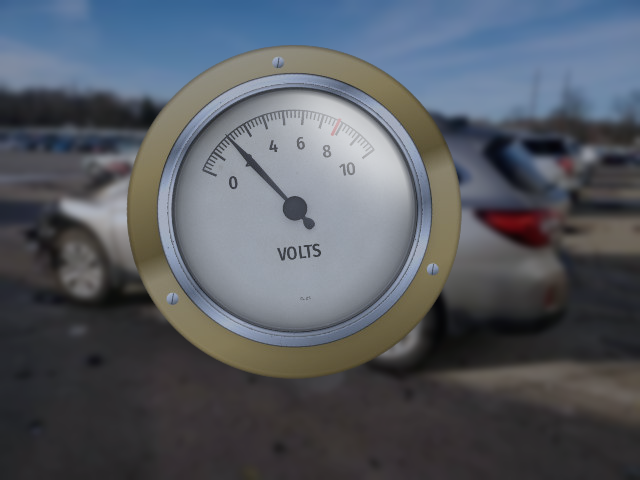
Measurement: 2V
